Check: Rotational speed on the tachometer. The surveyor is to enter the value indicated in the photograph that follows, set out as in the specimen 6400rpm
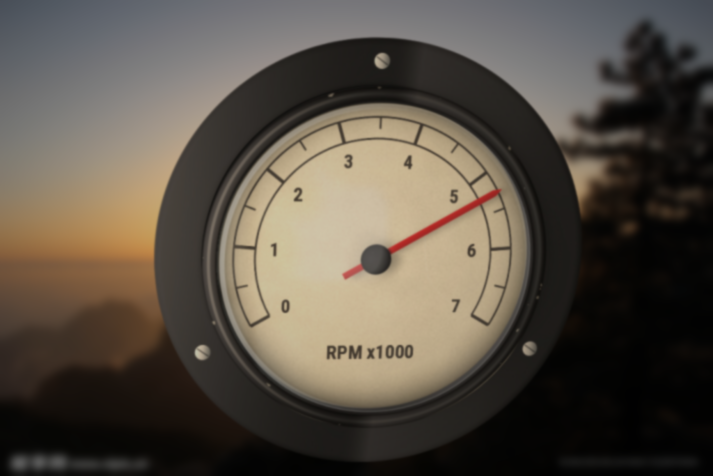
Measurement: 5250rpm
